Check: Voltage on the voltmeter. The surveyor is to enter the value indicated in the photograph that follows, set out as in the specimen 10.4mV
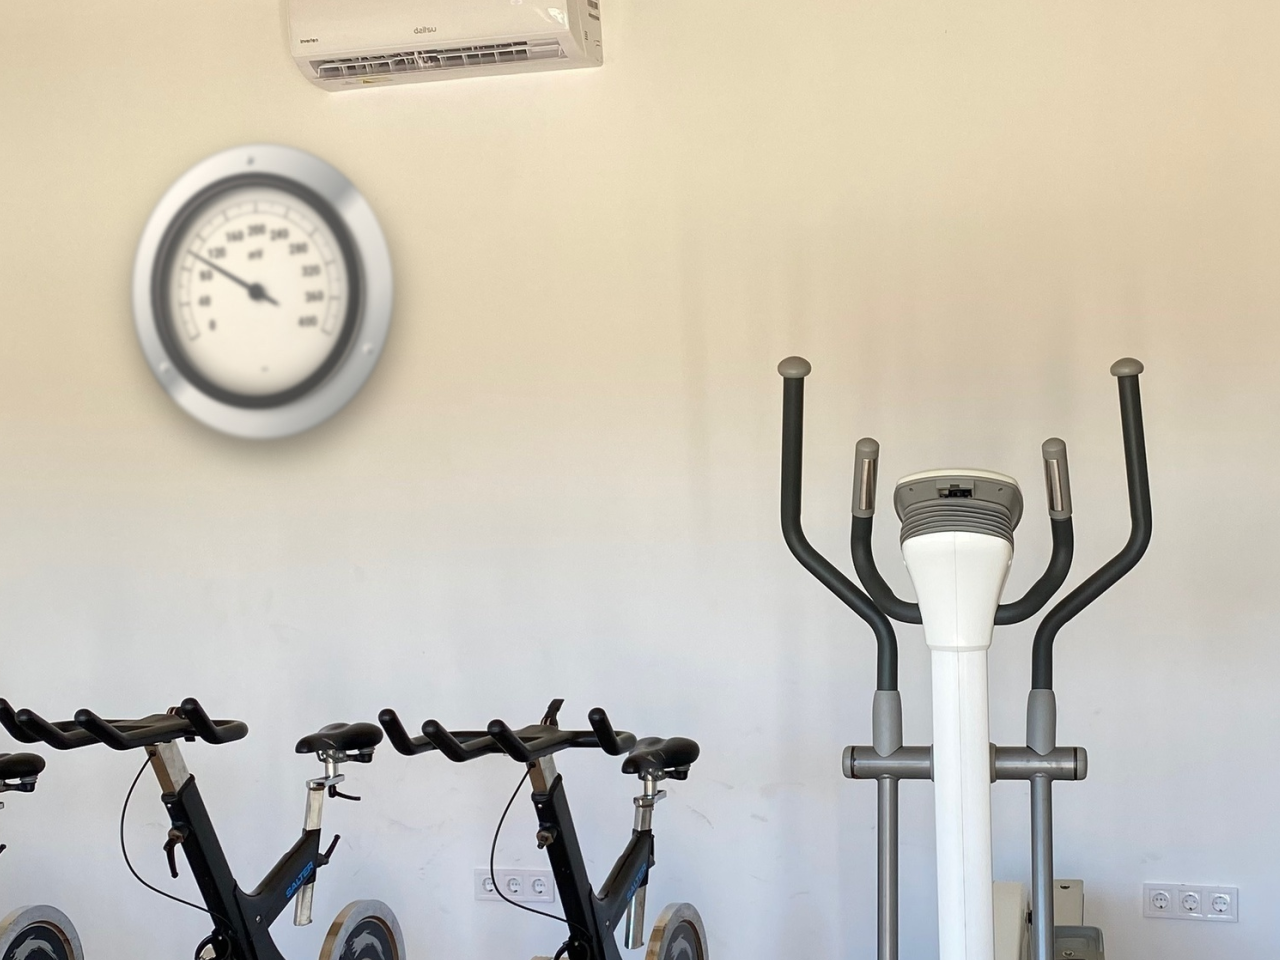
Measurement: 100mV
